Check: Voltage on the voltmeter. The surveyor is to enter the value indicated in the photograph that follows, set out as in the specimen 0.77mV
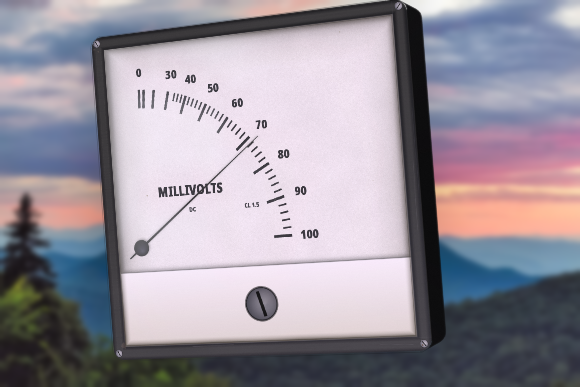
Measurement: 72mV
